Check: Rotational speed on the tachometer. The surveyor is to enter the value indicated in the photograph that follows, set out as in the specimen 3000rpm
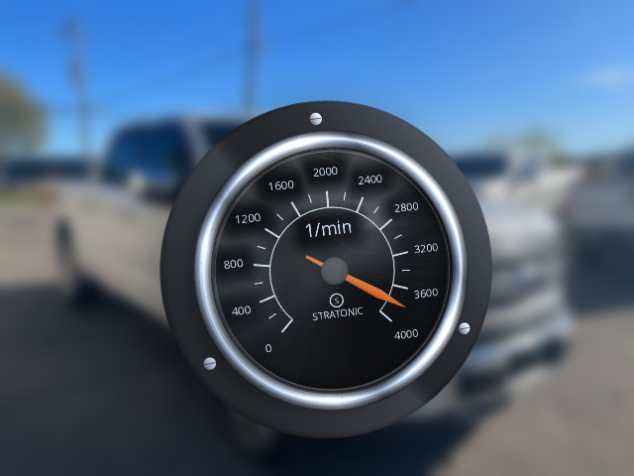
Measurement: 3800rpm
